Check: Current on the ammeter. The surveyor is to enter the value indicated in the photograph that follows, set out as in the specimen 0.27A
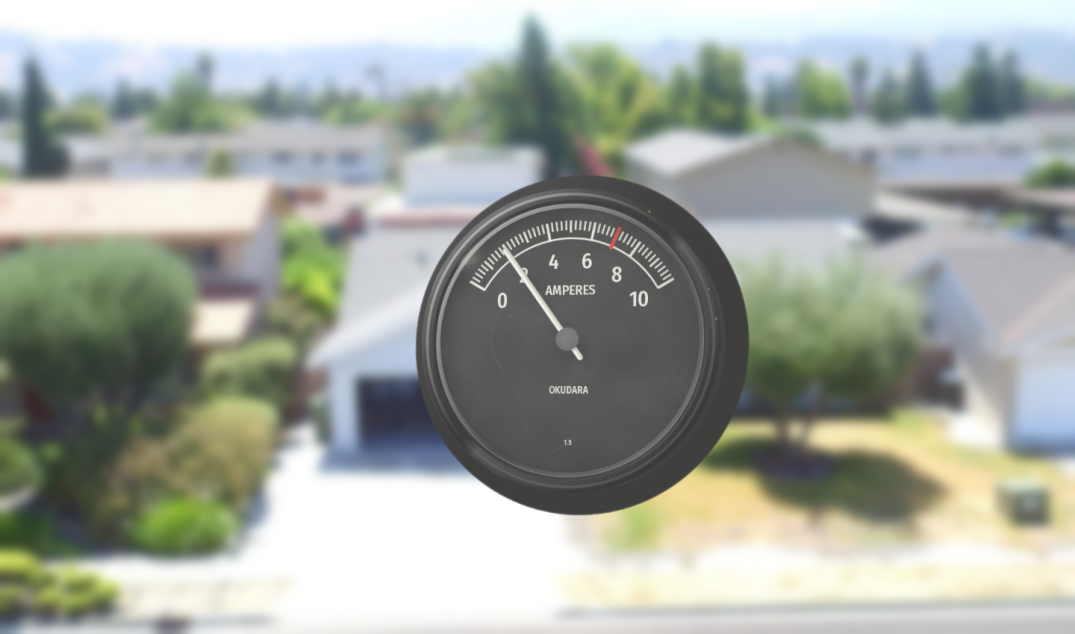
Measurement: 2A
